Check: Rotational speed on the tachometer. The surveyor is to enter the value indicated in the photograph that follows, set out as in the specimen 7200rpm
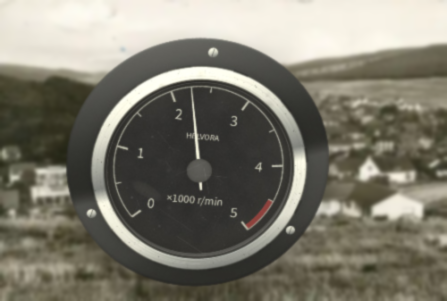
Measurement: 2250rpm
